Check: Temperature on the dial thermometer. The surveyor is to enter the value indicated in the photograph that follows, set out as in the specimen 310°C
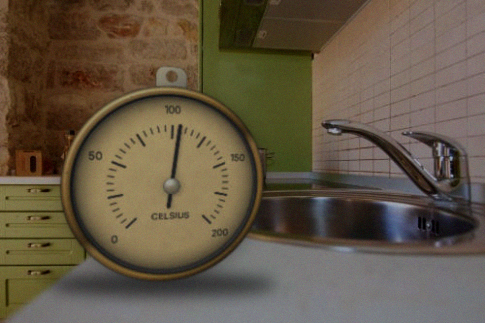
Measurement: 105°C
